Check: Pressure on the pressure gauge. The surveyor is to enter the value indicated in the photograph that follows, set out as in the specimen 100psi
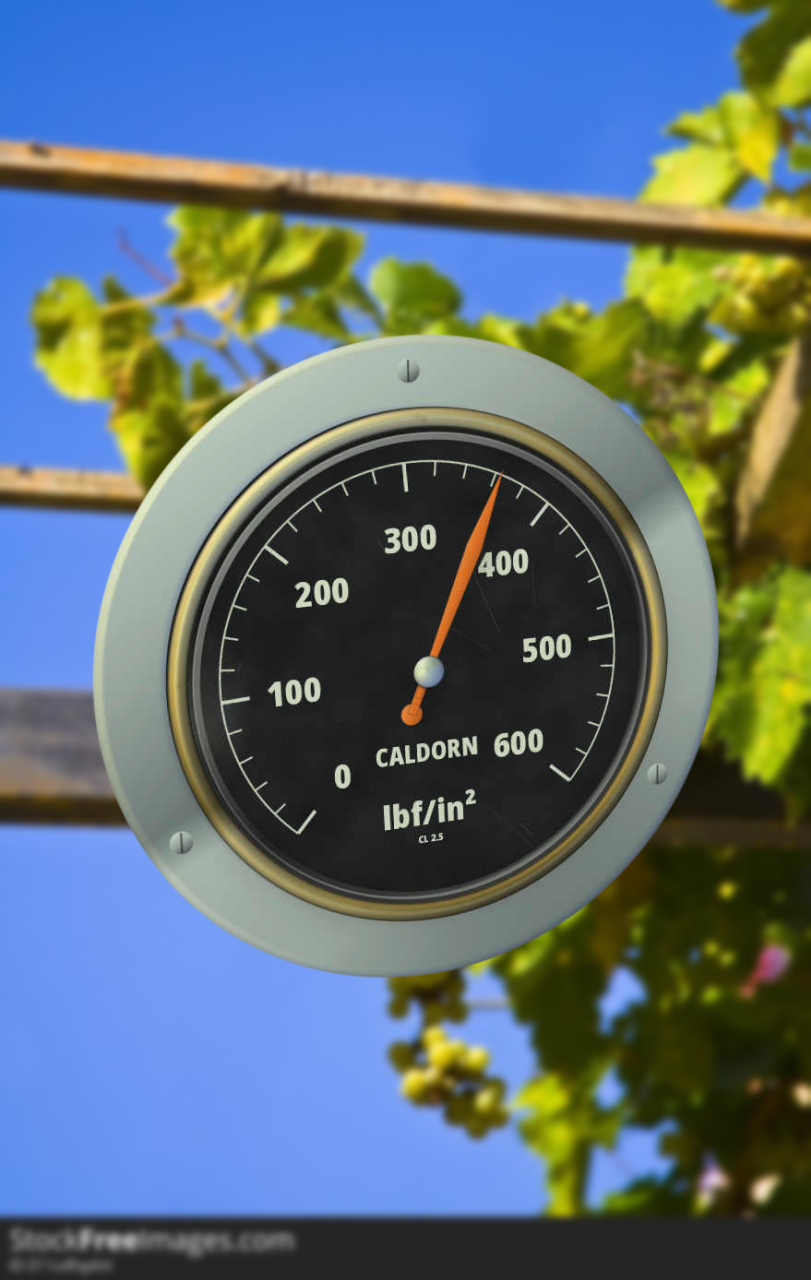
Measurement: 360psi
